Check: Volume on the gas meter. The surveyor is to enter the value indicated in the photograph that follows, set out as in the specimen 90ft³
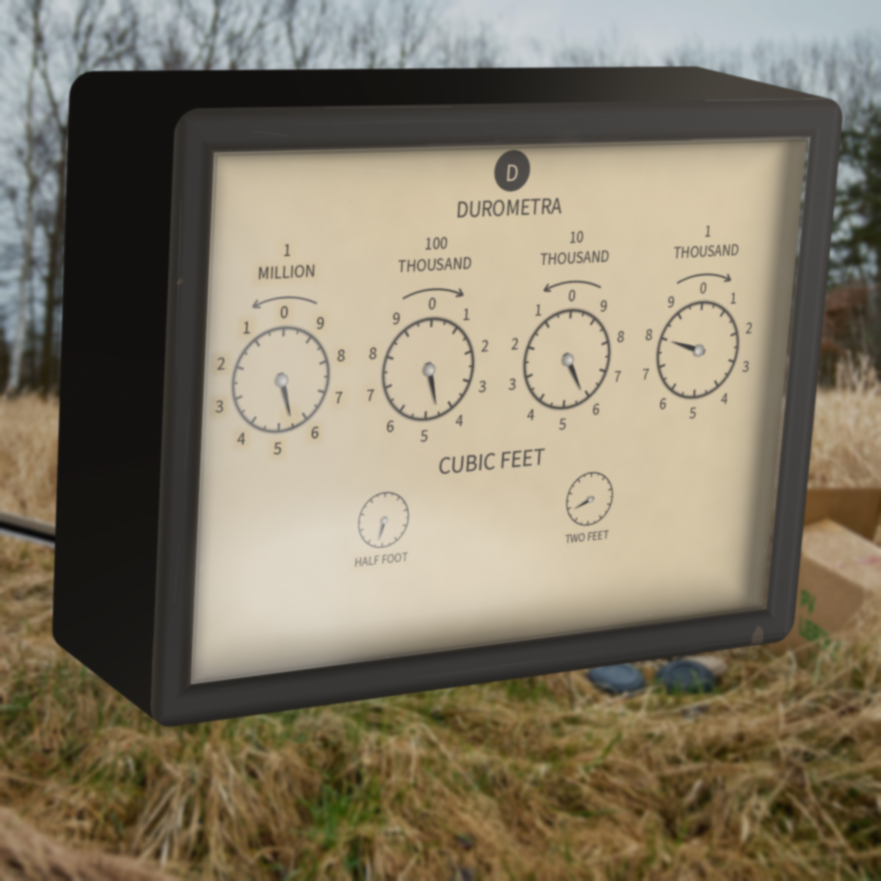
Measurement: 545800ft³
